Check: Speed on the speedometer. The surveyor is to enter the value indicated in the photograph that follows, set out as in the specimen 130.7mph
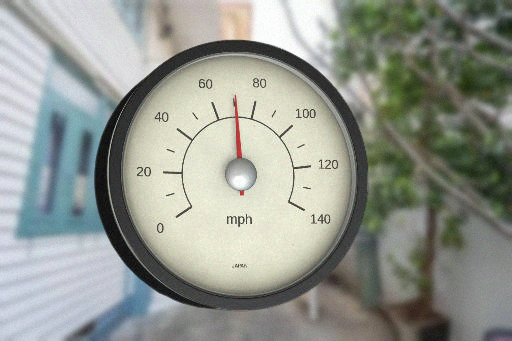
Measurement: 70mph
